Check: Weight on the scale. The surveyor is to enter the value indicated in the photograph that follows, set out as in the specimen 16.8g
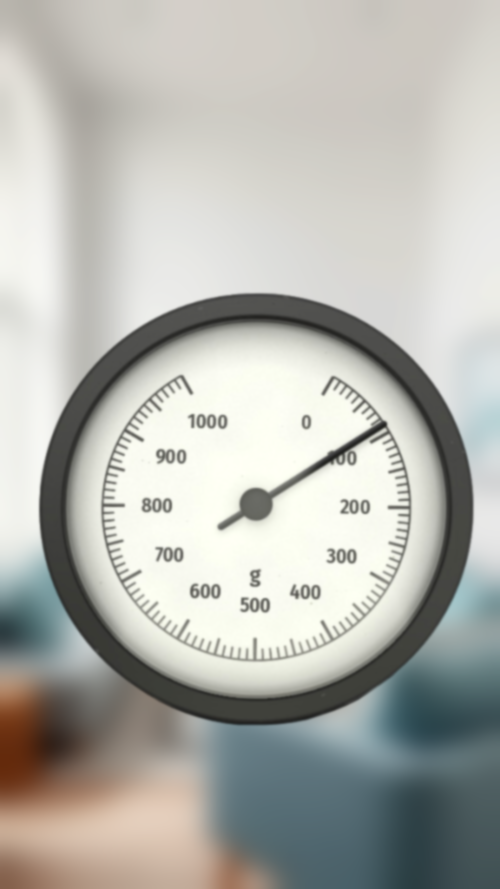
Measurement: 90g
